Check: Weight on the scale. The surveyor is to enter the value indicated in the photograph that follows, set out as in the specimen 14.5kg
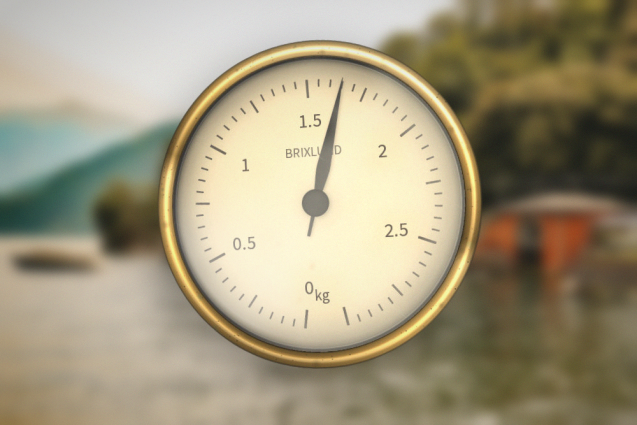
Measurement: 1.65kg
